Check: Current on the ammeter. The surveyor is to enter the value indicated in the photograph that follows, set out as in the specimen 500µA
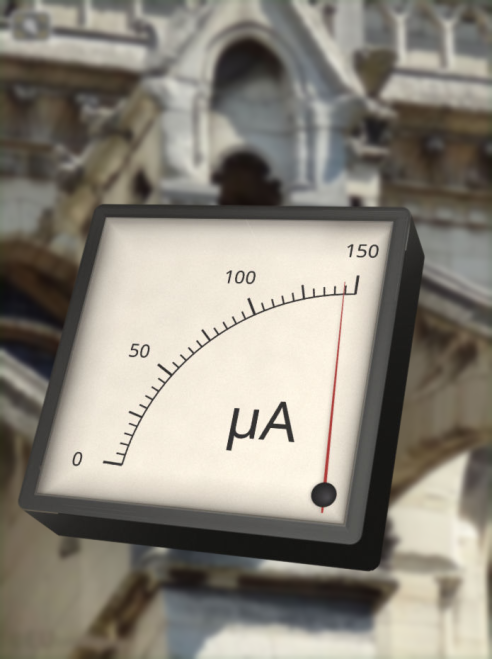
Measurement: 145µA
